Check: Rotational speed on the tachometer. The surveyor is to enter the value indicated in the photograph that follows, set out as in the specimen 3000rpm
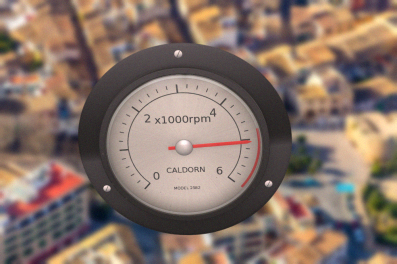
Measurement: 5000rpm
